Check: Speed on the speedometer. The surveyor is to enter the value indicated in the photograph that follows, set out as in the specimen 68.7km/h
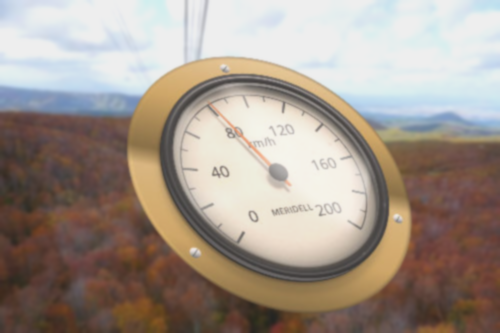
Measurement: 80km/h
